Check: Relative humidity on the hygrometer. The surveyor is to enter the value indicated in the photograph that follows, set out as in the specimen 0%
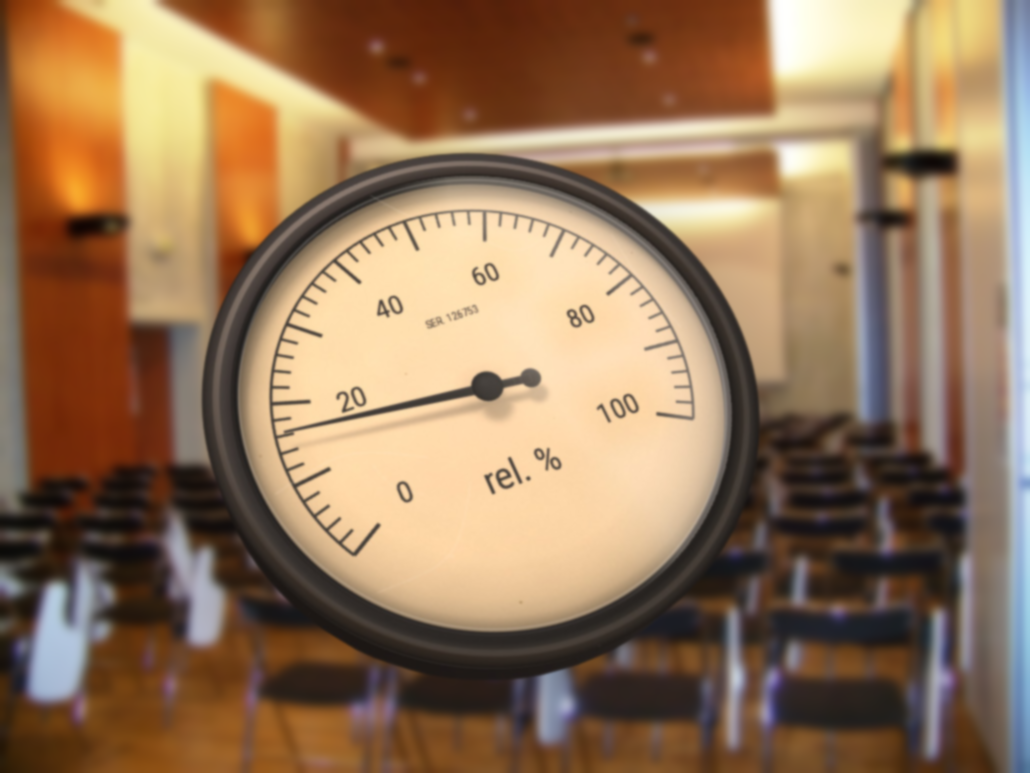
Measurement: 16%
